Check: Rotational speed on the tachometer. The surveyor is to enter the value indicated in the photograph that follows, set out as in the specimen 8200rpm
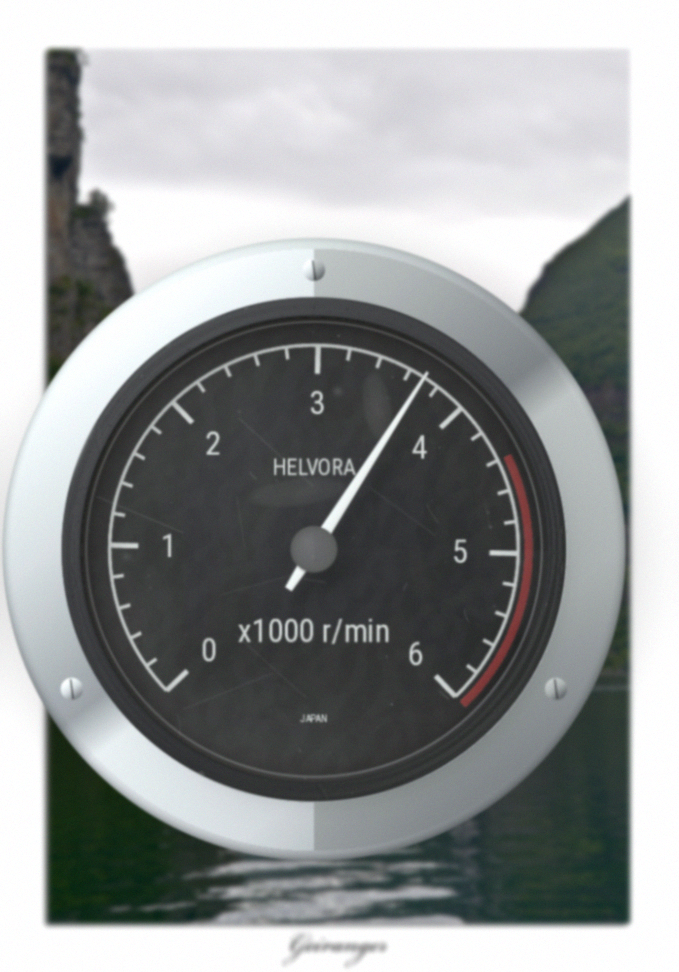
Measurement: 3700rpm
